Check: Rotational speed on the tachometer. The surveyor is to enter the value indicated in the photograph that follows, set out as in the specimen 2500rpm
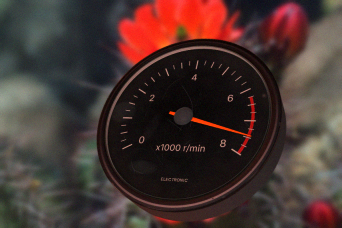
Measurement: 7500rpm
